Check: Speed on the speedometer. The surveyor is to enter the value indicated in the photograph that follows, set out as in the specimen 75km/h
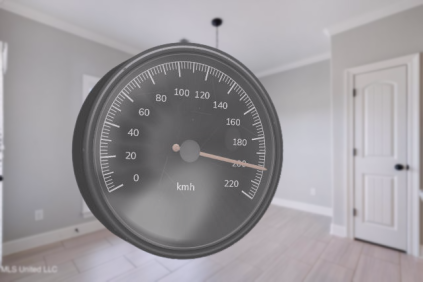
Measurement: 200km/h
